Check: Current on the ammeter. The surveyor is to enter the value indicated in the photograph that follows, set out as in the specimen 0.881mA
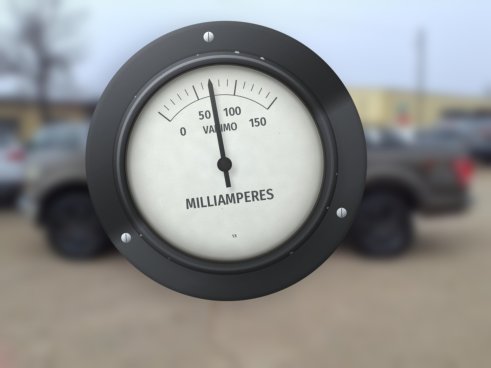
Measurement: 70mA
